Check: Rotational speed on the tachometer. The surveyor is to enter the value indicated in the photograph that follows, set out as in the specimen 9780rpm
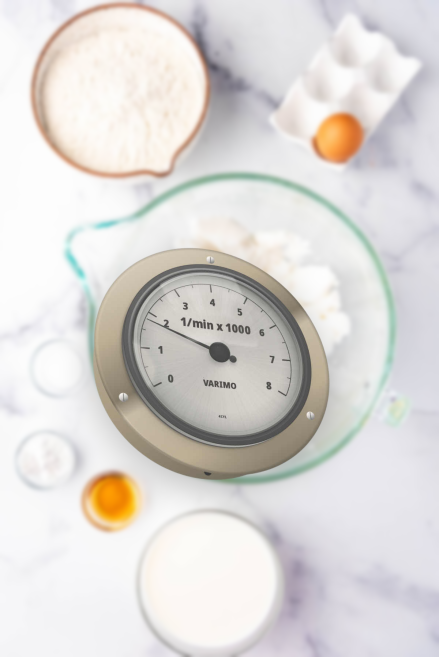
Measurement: 1750rpm
